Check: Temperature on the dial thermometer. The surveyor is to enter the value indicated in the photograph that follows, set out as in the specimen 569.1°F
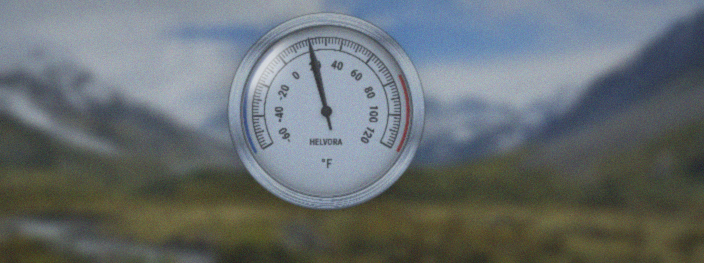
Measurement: 20°F
